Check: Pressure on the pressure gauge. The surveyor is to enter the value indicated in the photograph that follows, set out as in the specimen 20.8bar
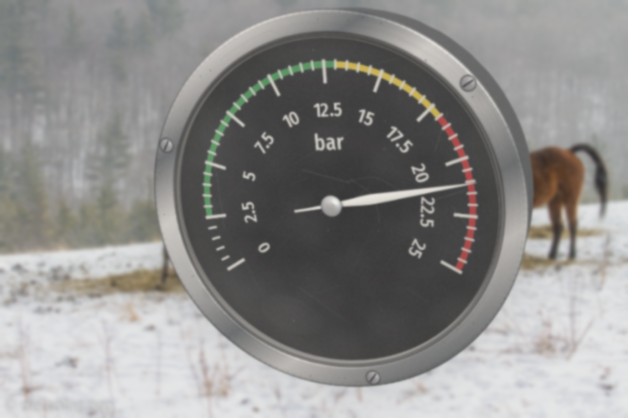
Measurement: 21bar
